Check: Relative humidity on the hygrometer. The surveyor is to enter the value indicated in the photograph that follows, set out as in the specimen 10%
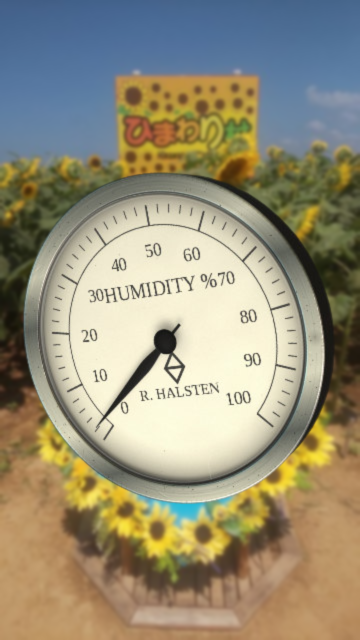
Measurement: 2%
